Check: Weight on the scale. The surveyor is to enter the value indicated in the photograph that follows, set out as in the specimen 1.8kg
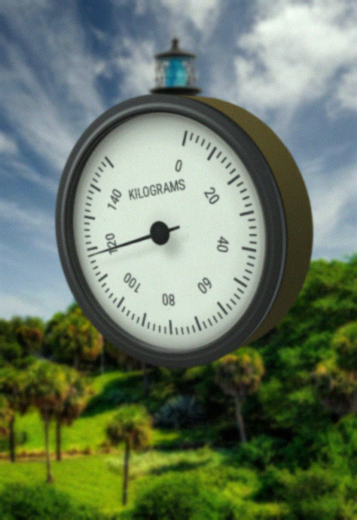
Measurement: 118kg
